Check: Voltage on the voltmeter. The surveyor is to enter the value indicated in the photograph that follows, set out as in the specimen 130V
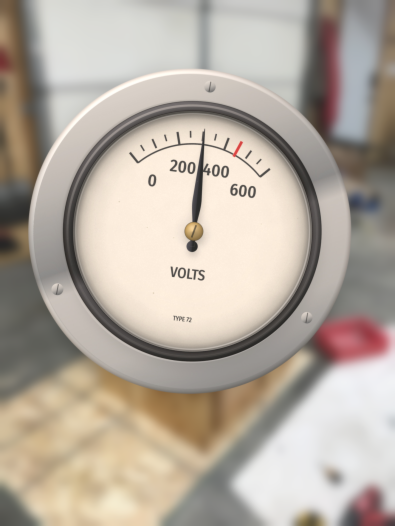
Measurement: 300V
